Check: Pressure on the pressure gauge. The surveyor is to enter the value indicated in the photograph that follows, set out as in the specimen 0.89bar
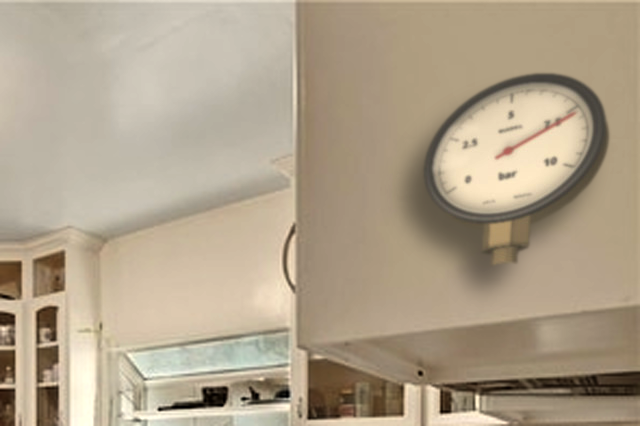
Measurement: 7.75bar
